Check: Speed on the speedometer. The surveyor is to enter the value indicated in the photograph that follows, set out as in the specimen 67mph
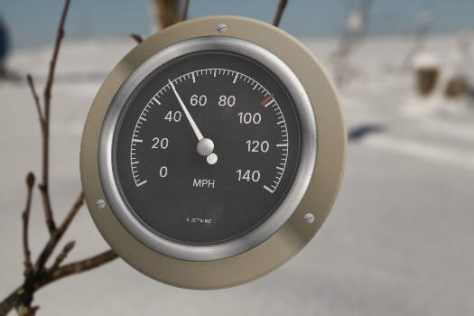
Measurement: 50mph
